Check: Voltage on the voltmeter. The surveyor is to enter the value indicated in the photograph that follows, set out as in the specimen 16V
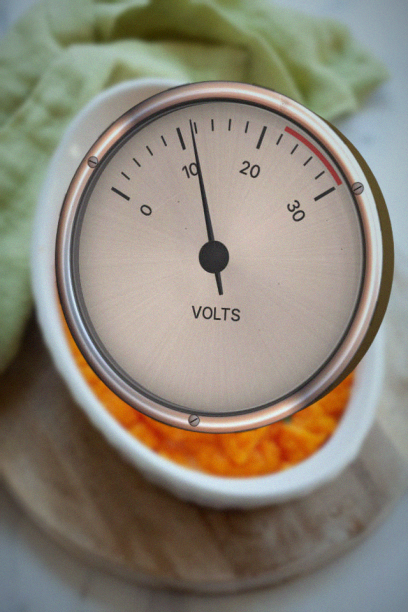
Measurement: 12V
